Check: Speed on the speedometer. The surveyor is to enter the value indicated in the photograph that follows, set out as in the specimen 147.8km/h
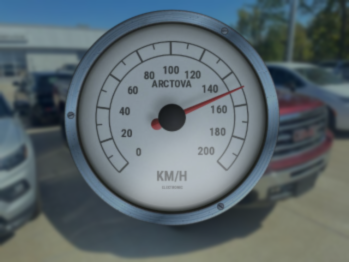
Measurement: 150km/h
